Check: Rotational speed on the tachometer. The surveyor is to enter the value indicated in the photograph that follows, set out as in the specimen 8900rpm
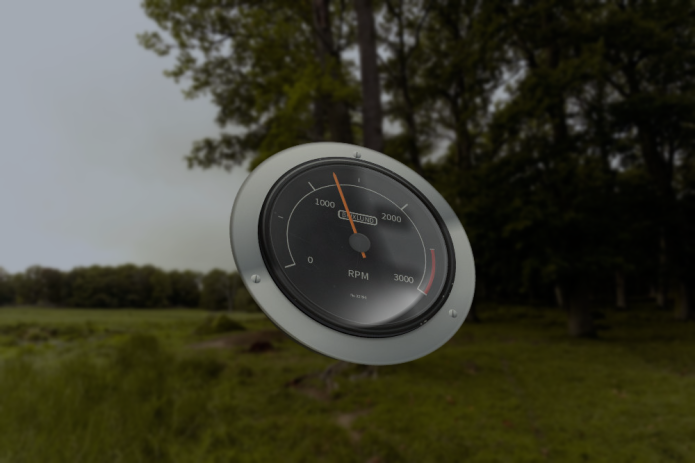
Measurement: 1250rpm
